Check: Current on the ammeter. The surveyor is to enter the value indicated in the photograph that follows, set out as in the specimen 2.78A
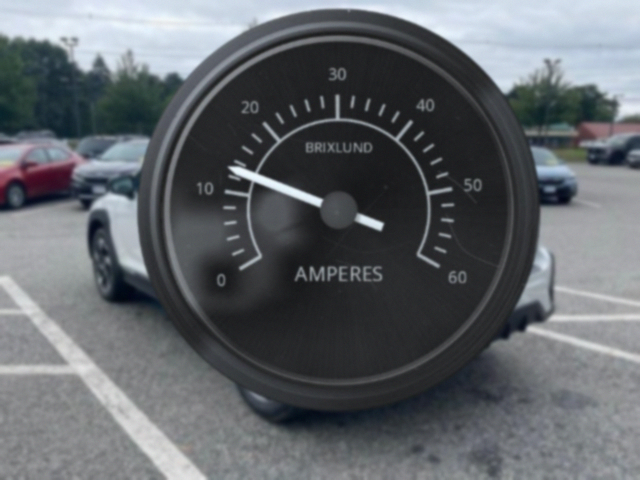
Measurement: 13A
